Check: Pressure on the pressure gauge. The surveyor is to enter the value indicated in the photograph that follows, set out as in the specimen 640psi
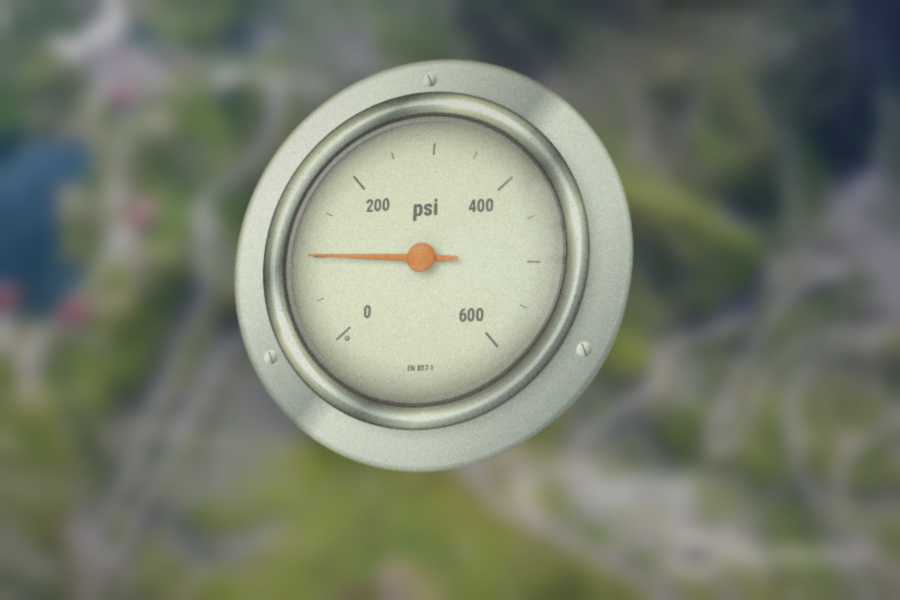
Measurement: 100psi
